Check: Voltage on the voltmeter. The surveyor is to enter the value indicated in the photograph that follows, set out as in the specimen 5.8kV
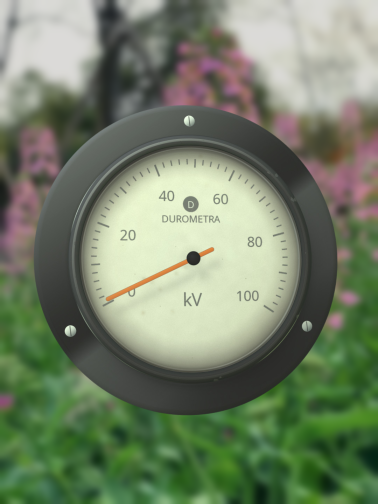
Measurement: 1kV
